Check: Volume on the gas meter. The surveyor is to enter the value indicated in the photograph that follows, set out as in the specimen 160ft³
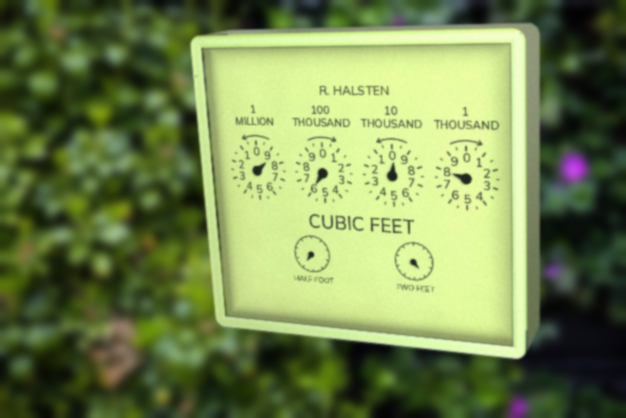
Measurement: 859800ft³
